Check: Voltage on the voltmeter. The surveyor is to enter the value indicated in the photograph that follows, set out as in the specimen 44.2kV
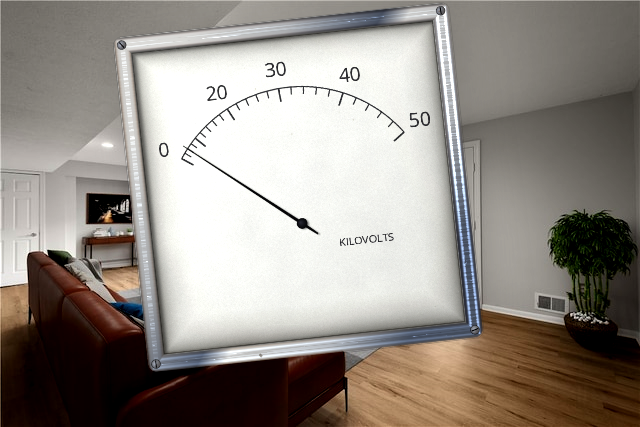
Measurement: 6kV
